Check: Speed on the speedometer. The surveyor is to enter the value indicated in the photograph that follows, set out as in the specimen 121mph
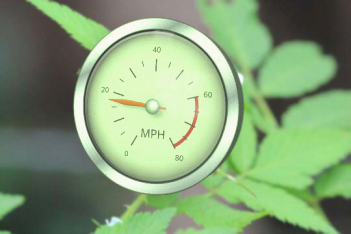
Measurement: 17.5mph
